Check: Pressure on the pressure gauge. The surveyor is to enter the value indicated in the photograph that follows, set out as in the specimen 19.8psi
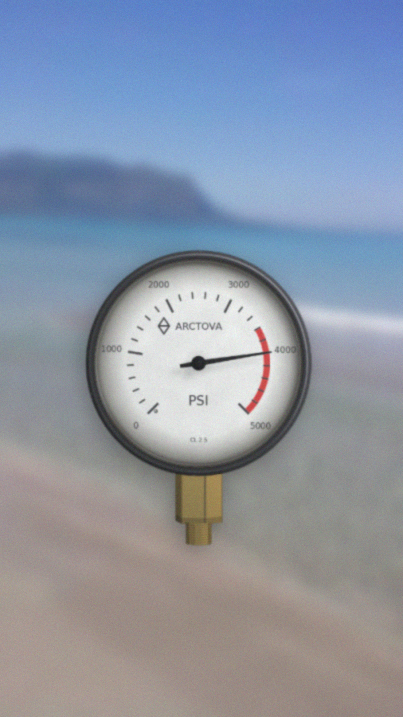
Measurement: 4000psi
